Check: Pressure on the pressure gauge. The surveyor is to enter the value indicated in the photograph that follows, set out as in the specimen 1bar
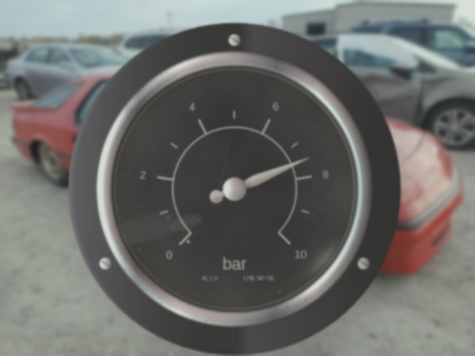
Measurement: 7.5bar
